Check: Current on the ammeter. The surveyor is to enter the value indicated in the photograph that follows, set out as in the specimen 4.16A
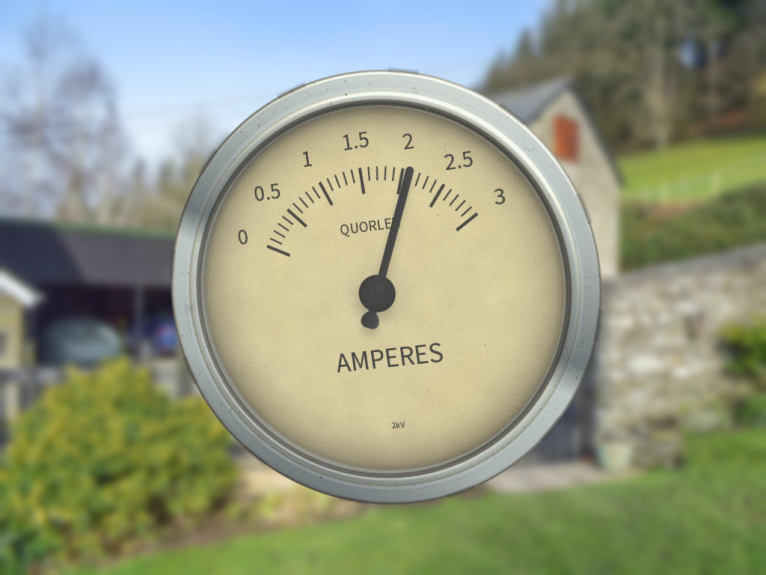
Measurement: 2.1A
